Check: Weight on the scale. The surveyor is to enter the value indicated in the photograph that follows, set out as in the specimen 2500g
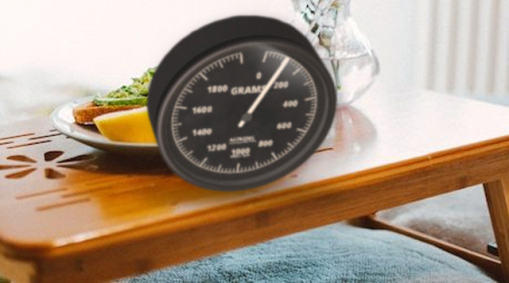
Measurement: 100g
